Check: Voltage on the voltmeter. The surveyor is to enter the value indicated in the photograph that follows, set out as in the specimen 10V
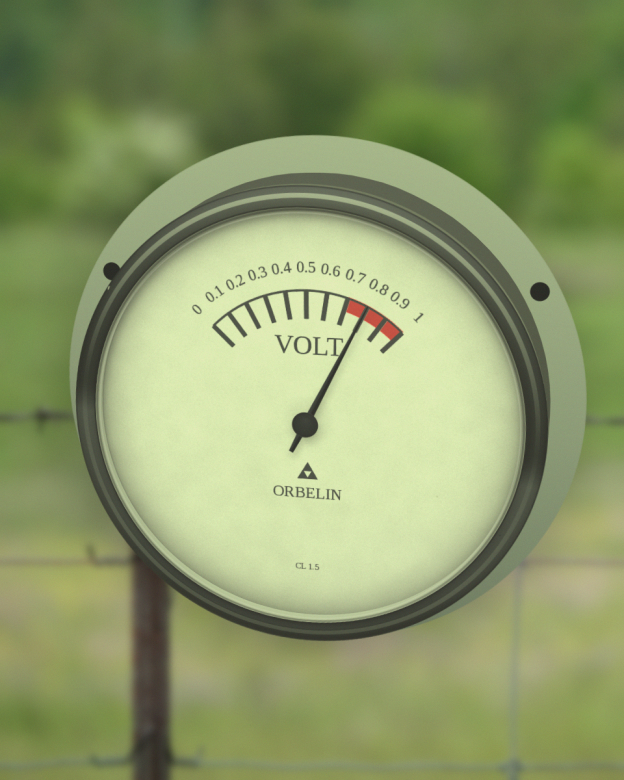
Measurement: 0.8V
